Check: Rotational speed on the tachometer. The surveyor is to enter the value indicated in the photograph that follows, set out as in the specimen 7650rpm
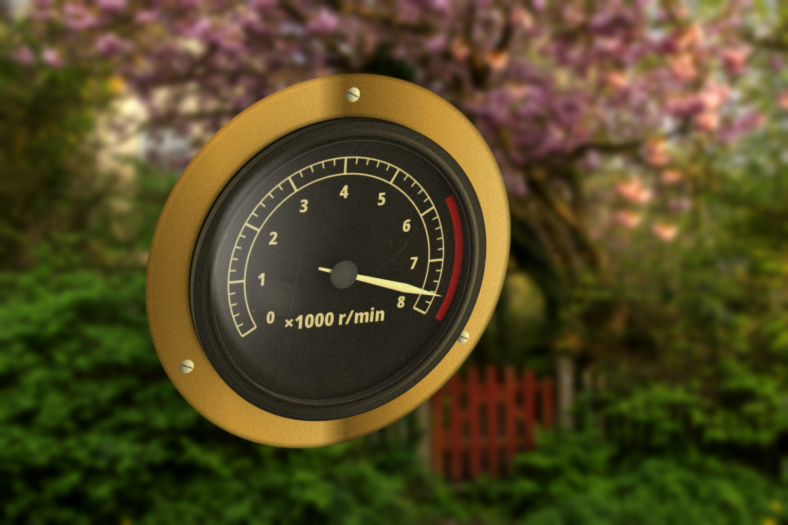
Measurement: 7600rpm
